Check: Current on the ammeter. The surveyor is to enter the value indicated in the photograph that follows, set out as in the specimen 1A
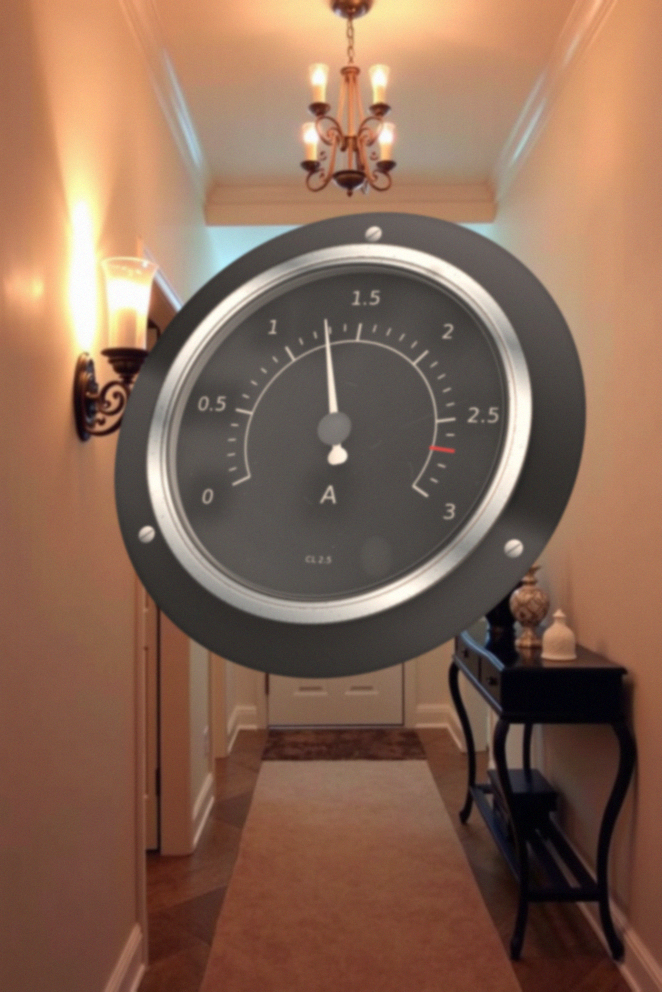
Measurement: 1.3A
